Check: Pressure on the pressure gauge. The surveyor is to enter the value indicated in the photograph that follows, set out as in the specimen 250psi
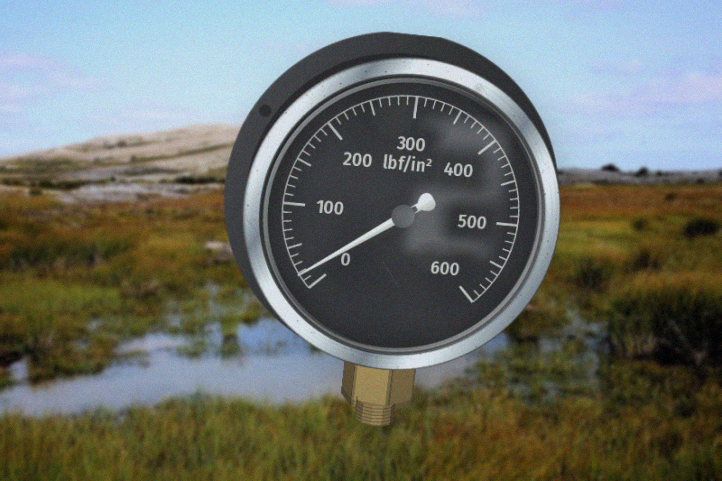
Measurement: 20psi
